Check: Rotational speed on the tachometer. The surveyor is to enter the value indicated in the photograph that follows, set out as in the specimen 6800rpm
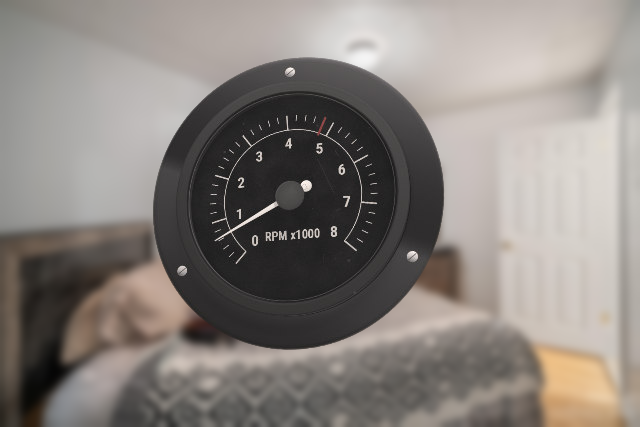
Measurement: 600rpm
